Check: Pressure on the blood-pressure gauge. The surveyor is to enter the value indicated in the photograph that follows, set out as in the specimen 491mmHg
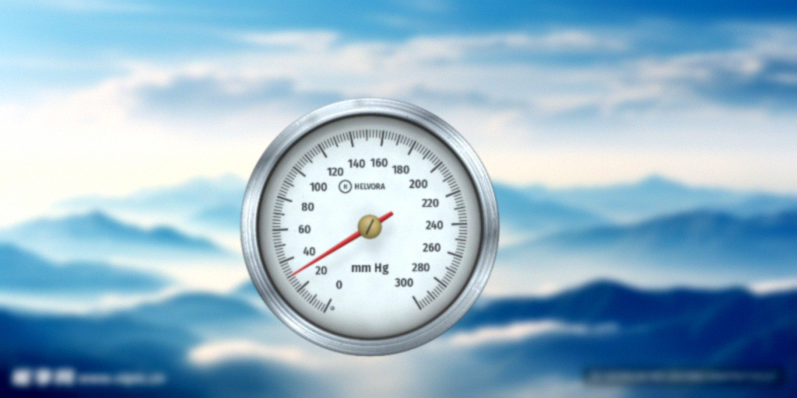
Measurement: 30mmHg
